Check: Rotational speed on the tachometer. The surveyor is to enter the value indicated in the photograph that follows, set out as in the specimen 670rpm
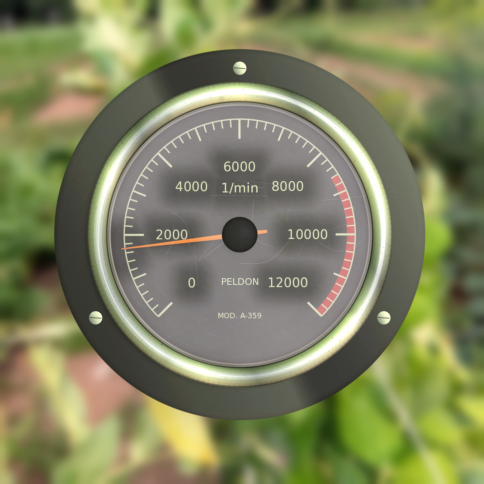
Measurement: 1700rpm
